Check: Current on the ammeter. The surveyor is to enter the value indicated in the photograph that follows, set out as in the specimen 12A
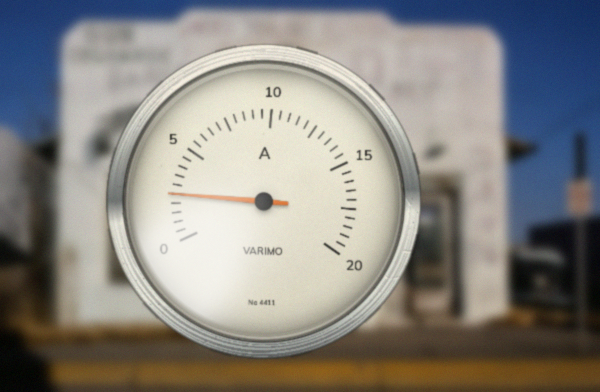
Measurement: 2.5A
